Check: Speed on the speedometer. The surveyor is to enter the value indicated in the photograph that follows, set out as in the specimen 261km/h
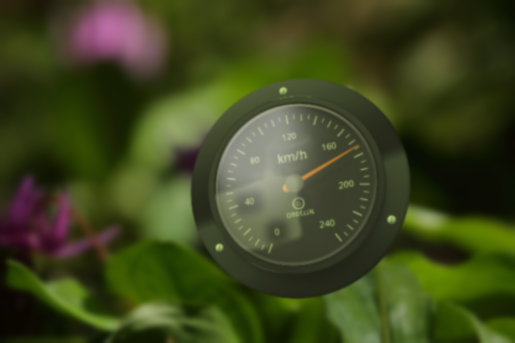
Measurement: 175km/h
